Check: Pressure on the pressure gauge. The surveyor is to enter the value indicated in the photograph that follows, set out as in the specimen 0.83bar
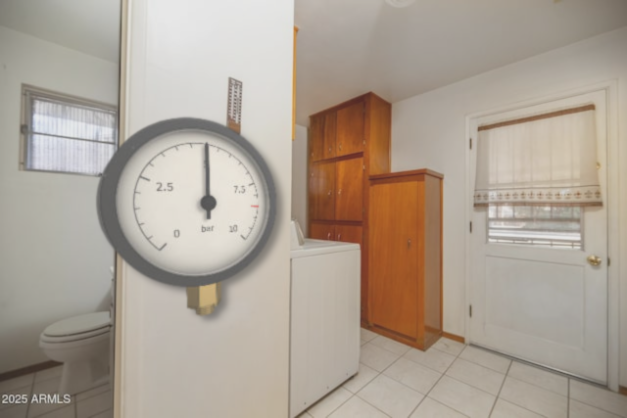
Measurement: 5bar
